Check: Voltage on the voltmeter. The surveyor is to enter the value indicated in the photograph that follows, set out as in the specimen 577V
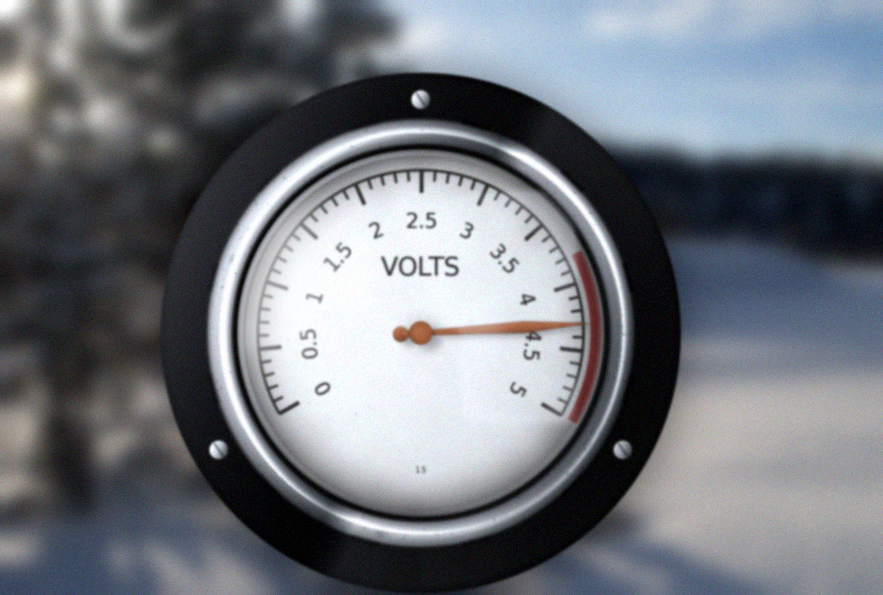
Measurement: 4.3V
